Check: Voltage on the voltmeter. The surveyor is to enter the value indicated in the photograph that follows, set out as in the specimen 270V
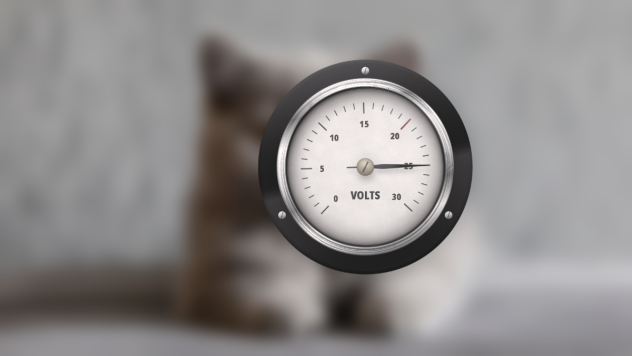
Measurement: 25V
